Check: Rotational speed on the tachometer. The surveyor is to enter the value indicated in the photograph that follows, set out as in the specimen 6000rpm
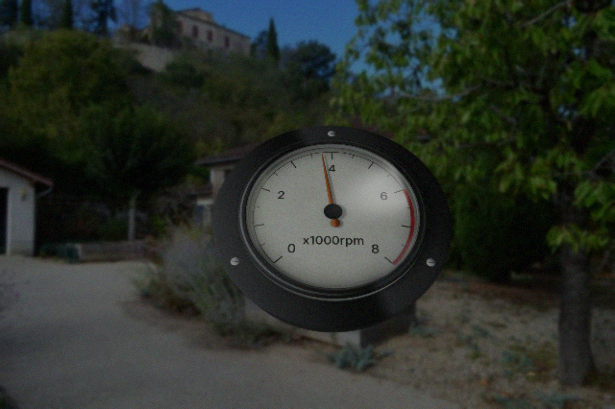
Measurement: 3750rpm
